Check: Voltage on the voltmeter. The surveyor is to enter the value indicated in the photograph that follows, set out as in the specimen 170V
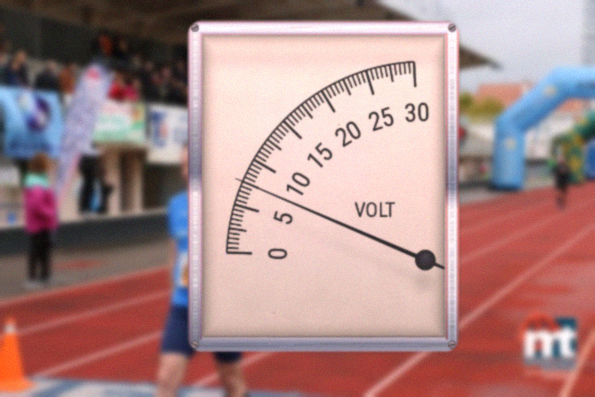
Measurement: 7.5V
